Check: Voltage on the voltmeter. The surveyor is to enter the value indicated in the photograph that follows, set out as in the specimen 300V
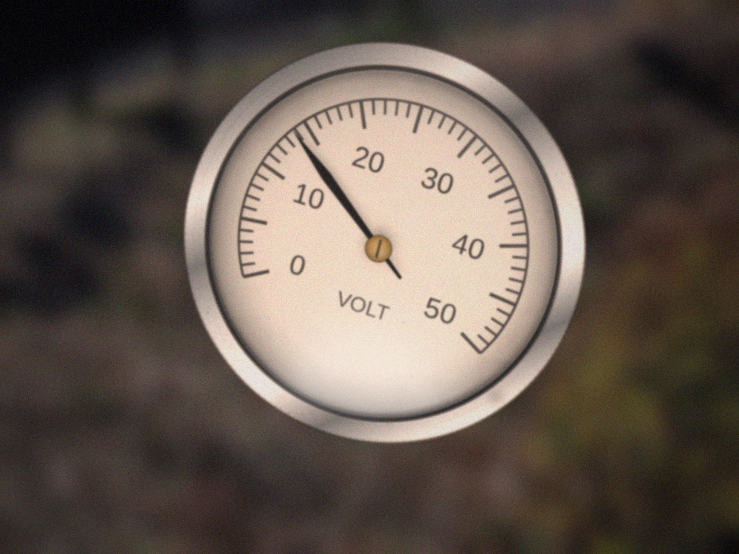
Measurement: 14V
